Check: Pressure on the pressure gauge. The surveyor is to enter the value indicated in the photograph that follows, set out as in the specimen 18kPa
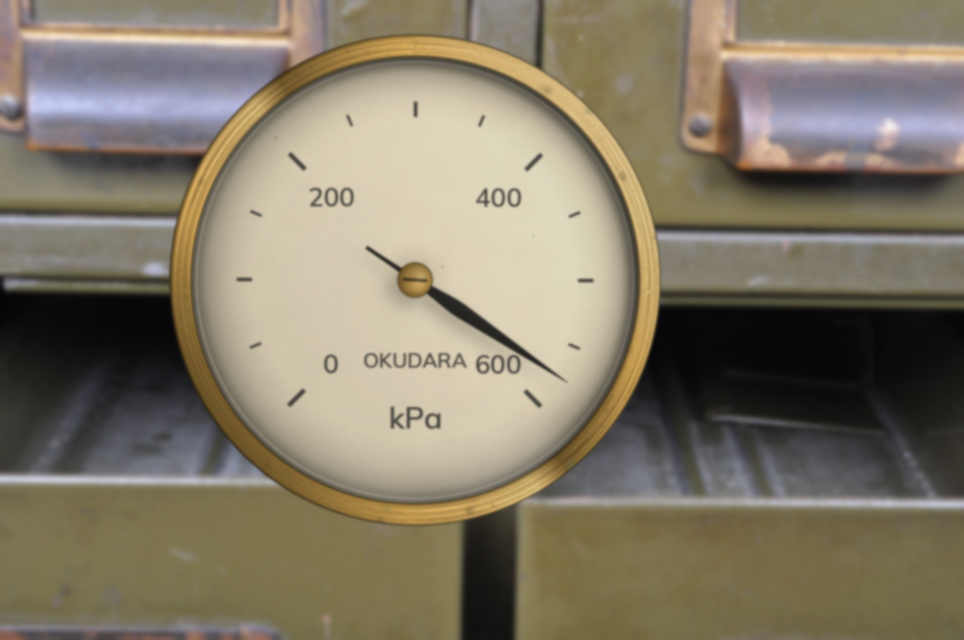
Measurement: 575kPa
